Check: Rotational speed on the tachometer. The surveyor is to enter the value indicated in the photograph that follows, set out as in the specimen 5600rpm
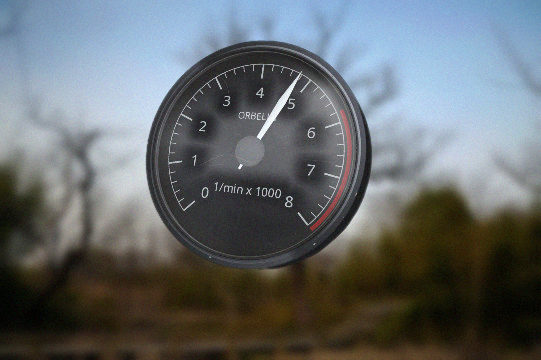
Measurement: 4800rpm
